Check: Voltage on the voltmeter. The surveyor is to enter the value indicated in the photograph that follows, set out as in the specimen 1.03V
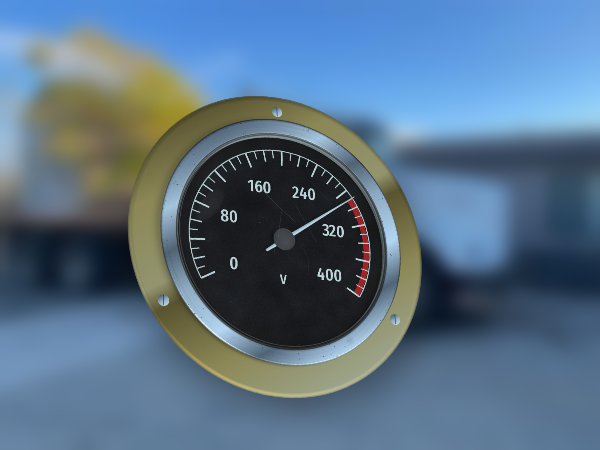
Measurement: 290V
